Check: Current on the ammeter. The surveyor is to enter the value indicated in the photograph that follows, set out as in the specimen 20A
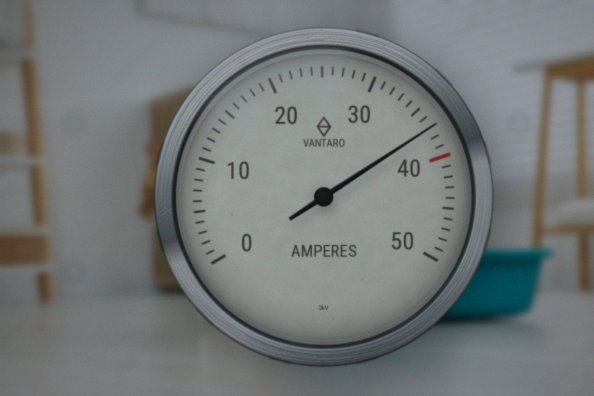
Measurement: 37A
